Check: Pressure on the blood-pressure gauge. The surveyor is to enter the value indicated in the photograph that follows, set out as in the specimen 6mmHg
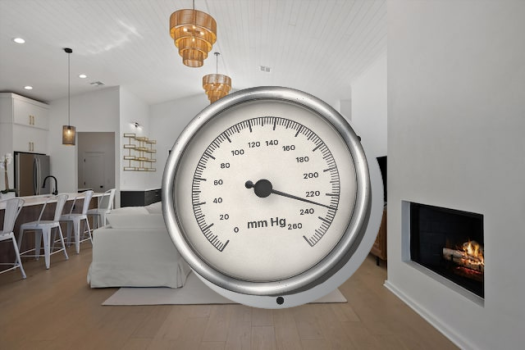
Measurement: 230mmHg
